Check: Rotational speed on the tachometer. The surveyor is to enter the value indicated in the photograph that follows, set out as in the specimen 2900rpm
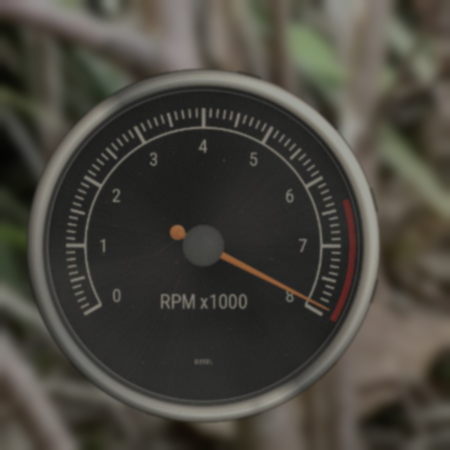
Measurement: 7900rpm
